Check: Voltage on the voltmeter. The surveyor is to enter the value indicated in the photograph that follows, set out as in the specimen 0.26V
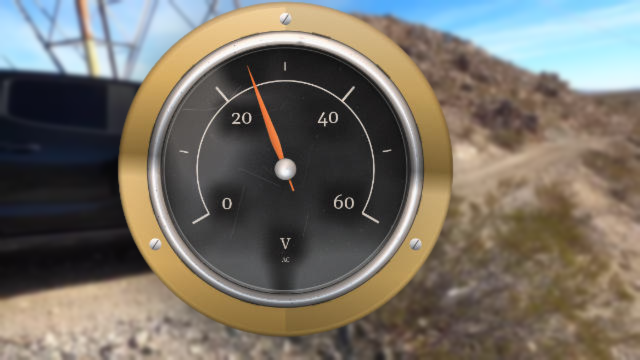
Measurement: 25V
